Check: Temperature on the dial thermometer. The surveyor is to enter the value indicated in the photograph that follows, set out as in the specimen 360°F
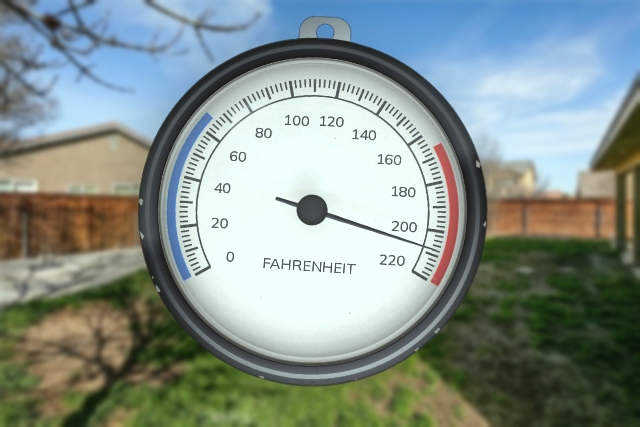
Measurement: 208°F
